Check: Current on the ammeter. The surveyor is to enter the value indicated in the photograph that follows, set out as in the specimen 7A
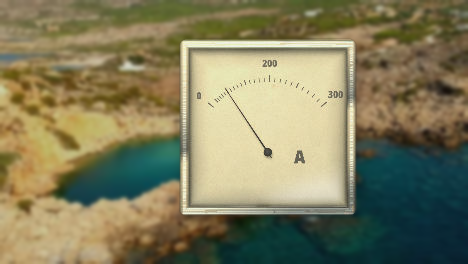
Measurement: 100A
